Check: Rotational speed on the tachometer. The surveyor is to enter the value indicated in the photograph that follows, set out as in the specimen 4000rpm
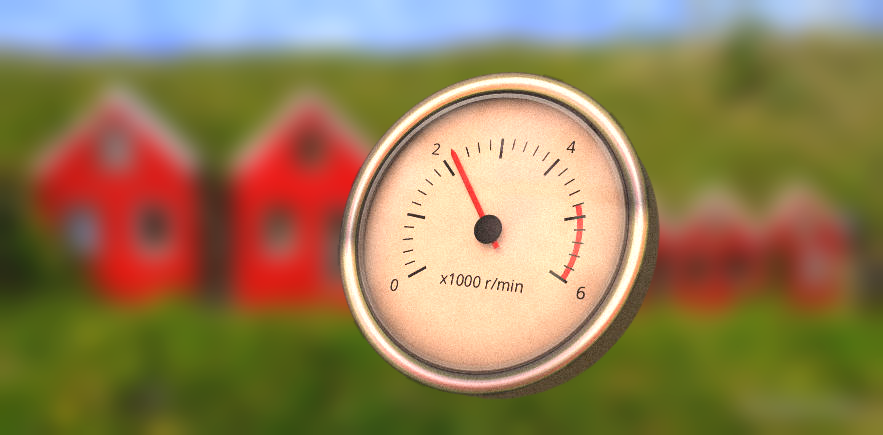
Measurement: 2200rpm
